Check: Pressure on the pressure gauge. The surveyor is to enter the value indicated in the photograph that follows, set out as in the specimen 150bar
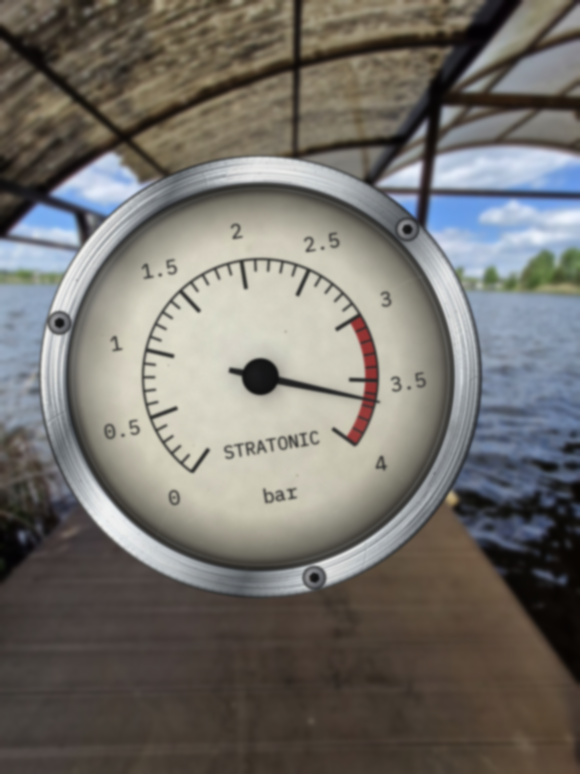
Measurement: 3.65bar
